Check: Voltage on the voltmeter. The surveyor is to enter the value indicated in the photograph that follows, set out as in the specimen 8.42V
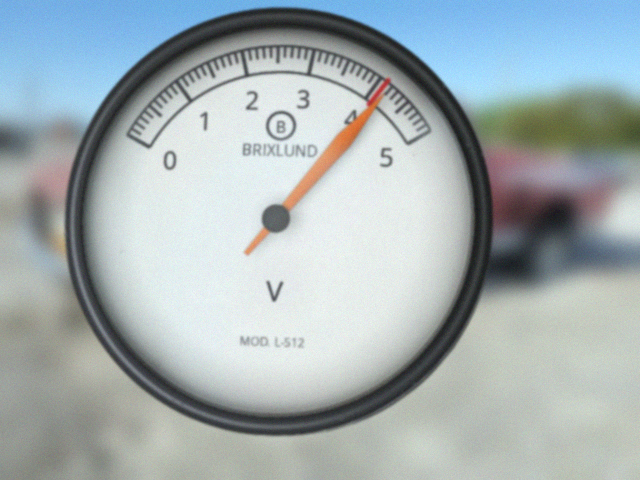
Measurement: 4.2V
